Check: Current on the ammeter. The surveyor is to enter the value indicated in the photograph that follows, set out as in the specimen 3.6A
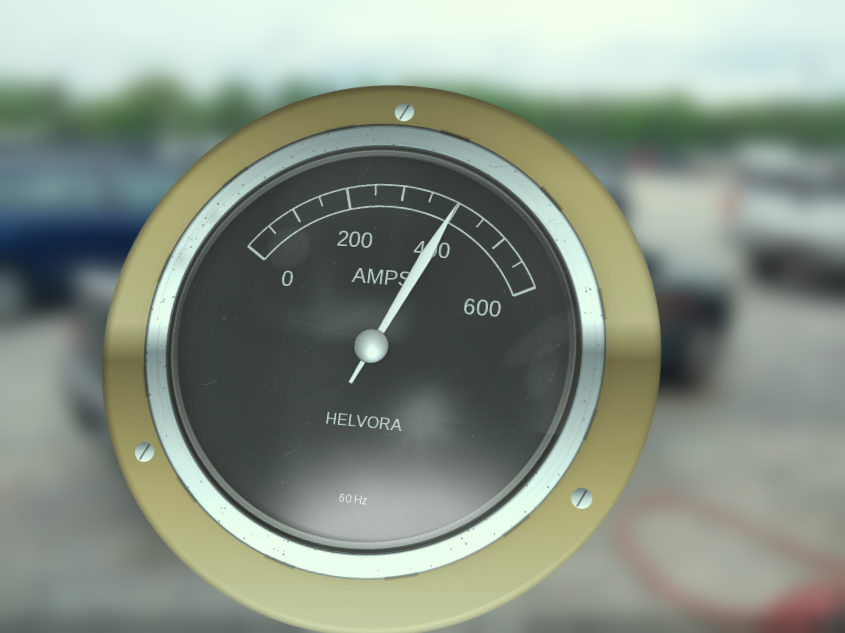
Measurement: 400A
